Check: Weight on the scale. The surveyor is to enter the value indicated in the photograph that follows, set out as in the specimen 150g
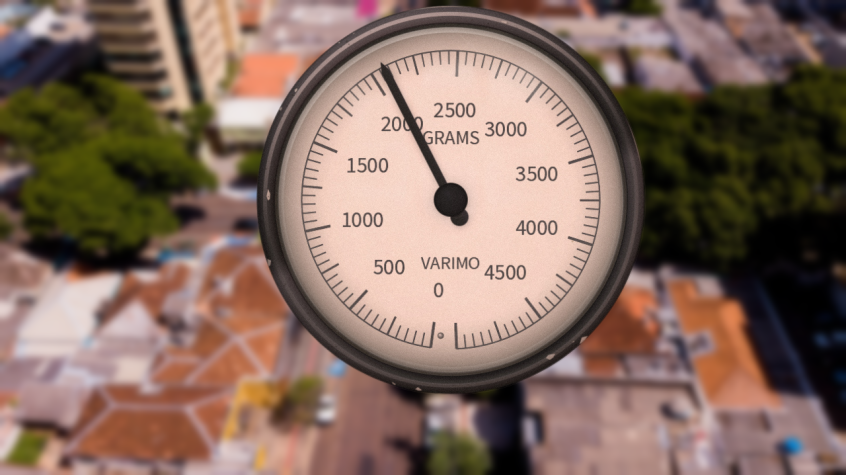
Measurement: 2075g
